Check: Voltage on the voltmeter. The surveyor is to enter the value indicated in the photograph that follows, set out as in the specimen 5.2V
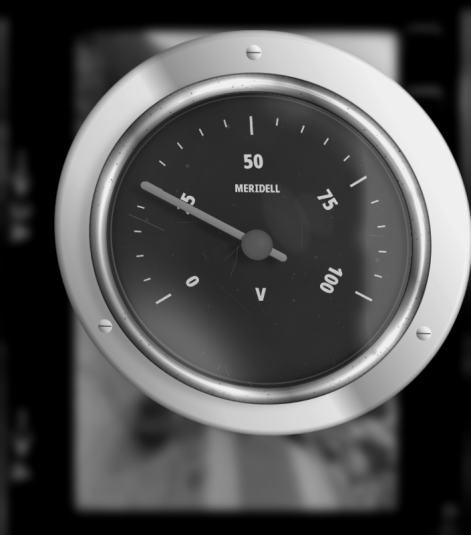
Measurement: 25V
